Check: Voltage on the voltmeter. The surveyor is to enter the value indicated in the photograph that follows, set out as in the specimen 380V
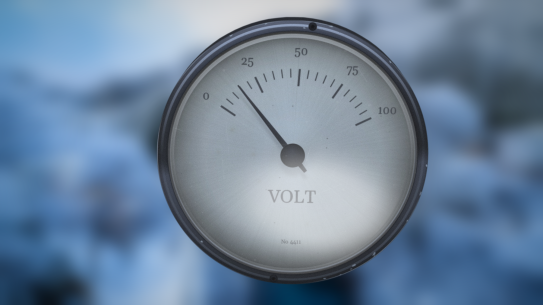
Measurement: 15V
